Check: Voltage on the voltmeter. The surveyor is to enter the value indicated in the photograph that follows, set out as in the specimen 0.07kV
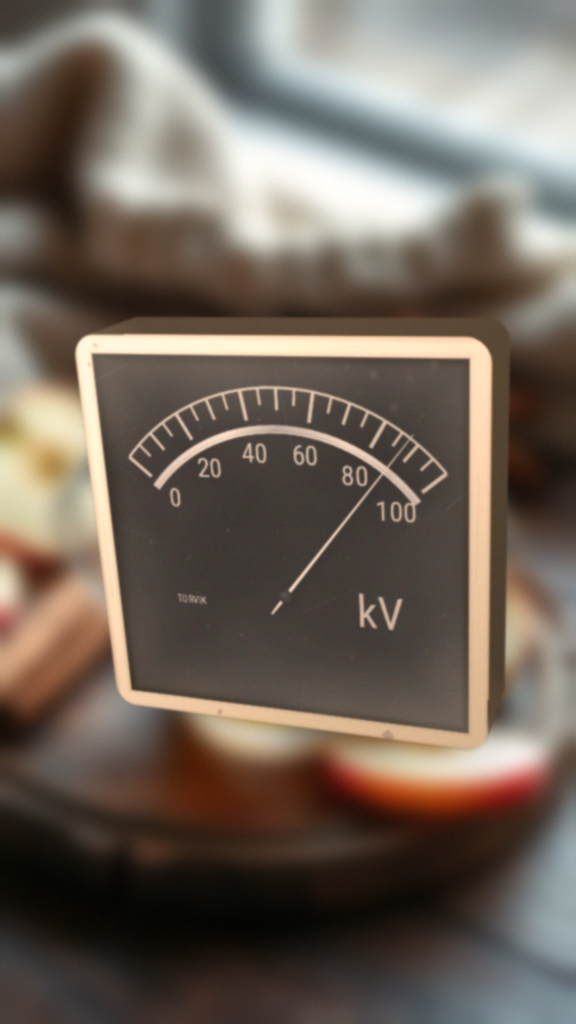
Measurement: 87.5kV
